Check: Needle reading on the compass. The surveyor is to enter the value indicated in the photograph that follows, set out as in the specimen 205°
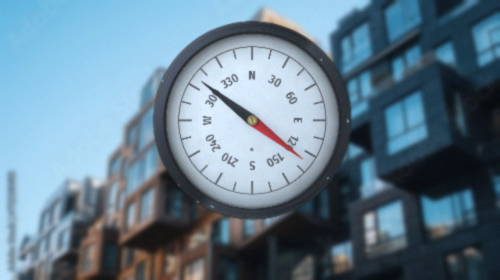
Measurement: 127.5°
